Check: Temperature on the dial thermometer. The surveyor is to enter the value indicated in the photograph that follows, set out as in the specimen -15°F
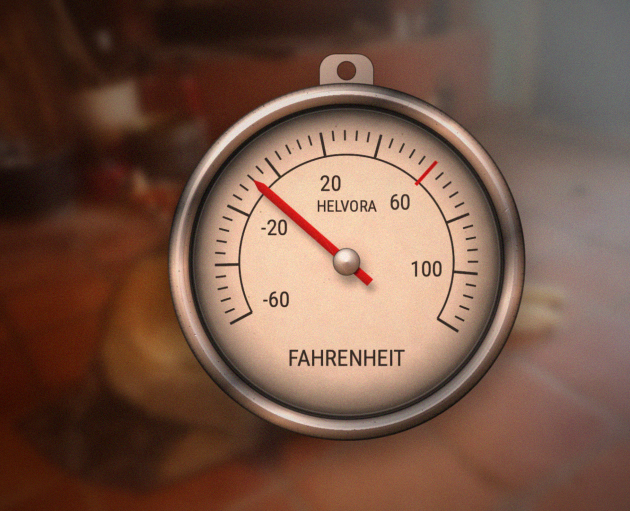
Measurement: -8°F
